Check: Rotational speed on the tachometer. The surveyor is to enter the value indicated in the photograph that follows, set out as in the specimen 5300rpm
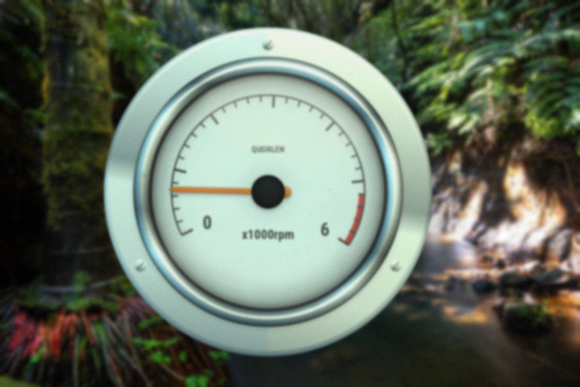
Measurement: 700rpm
